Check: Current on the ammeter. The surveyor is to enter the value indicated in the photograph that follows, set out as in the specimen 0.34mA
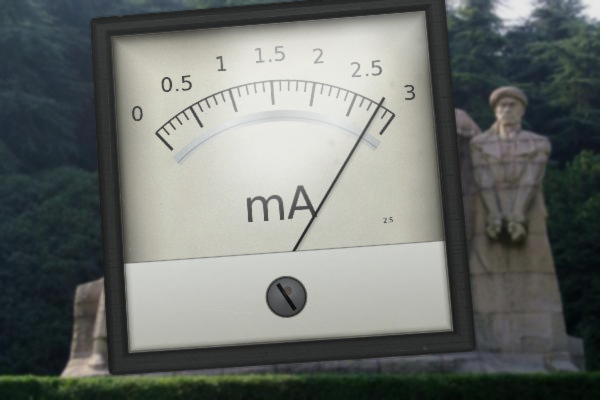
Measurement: 2.8mA
